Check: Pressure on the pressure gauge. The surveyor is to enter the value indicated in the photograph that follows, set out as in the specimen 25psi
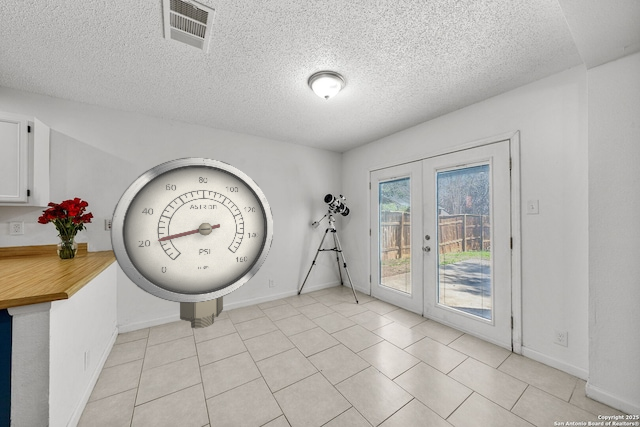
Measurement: 20psi
